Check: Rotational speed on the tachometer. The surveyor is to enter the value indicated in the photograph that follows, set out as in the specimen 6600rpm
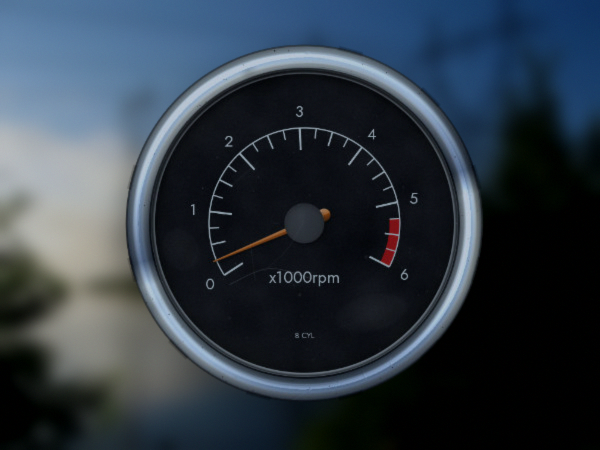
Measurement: 250rpm
